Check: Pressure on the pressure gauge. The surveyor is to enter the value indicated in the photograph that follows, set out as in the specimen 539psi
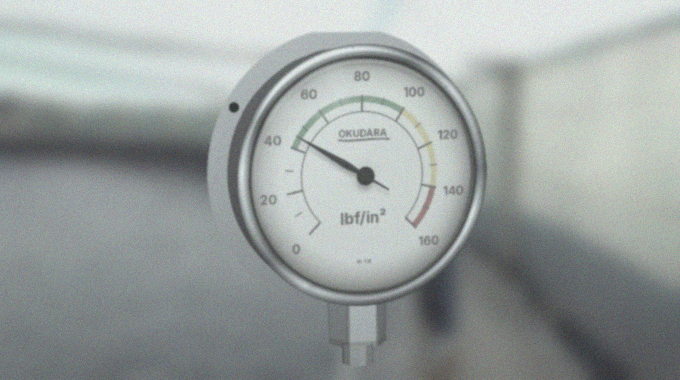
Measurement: 45psi
